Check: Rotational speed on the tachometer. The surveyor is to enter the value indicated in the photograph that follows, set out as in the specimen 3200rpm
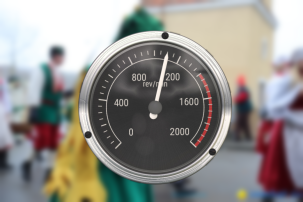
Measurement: 1100rpm
